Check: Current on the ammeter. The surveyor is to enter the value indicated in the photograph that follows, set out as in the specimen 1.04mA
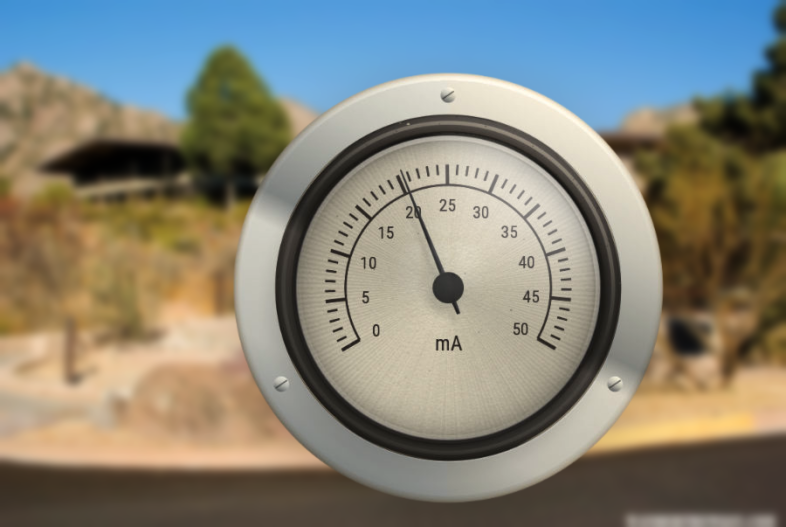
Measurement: 20.5mA
